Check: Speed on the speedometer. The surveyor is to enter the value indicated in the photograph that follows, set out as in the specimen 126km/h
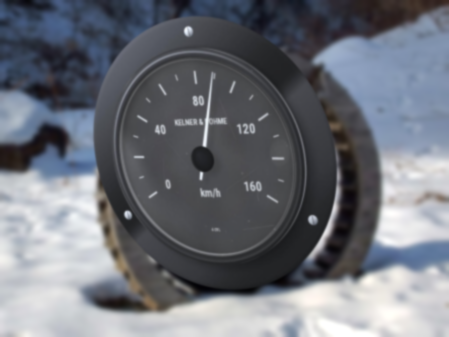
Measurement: 90km/h
